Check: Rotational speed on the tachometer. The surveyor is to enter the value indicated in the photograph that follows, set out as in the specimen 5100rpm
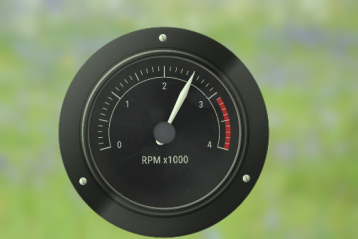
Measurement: 2500rpm
